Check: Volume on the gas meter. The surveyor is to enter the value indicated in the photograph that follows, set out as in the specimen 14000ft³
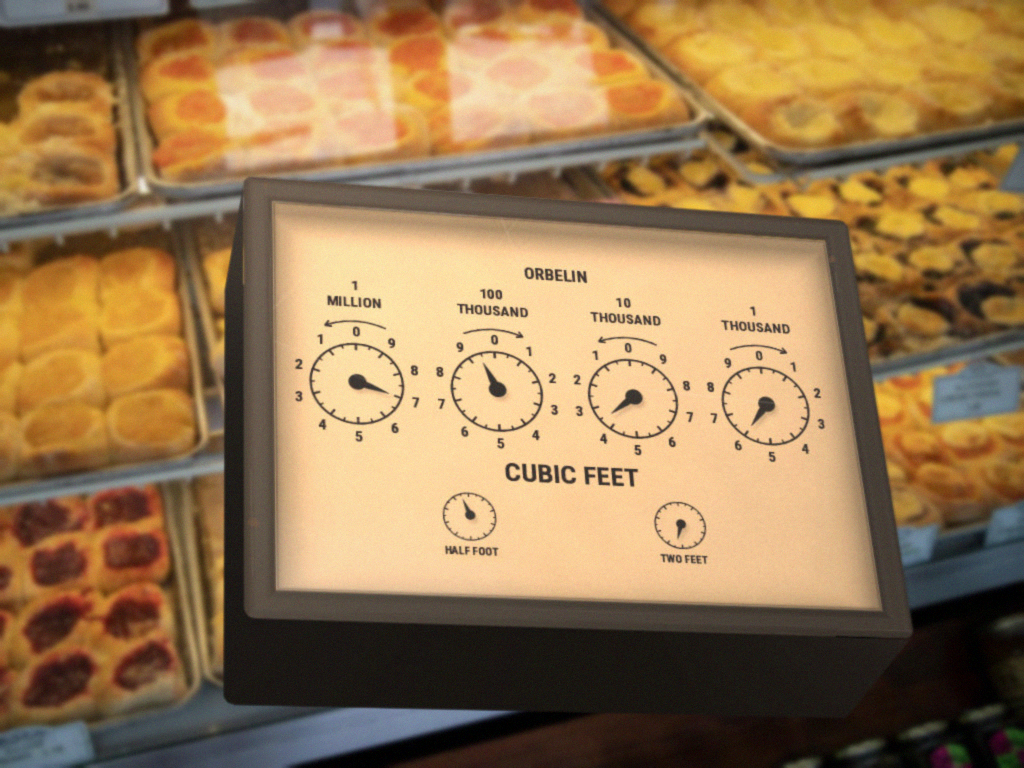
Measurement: 693600ft³
